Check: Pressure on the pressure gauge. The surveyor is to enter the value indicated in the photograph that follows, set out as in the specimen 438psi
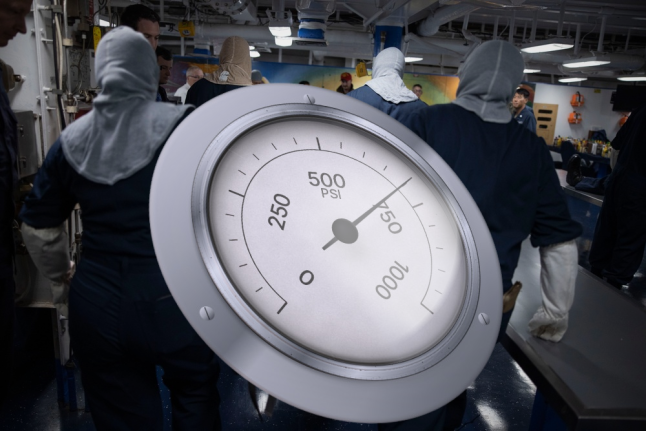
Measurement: 700psi
